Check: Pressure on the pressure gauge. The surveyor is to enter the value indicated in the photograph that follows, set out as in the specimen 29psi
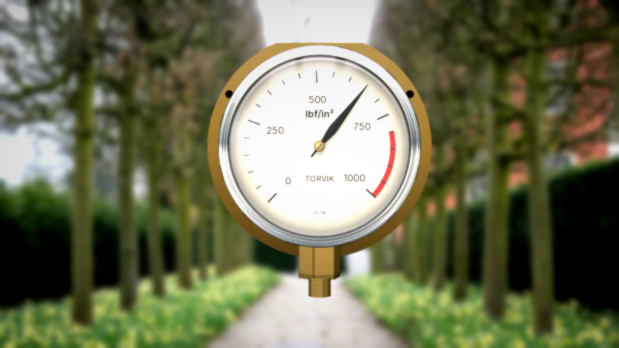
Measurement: 650psi
